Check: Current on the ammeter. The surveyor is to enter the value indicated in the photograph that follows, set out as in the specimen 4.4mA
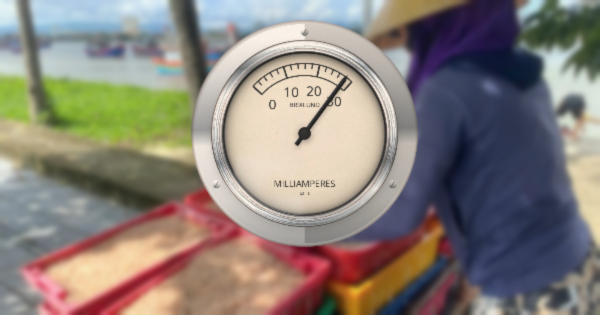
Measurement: 28mA
